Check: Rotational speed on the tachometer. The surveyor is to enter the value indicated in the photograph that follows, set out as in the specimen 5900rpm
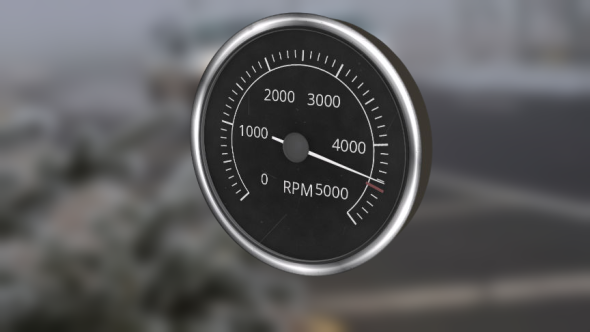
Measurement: 4400rpm
